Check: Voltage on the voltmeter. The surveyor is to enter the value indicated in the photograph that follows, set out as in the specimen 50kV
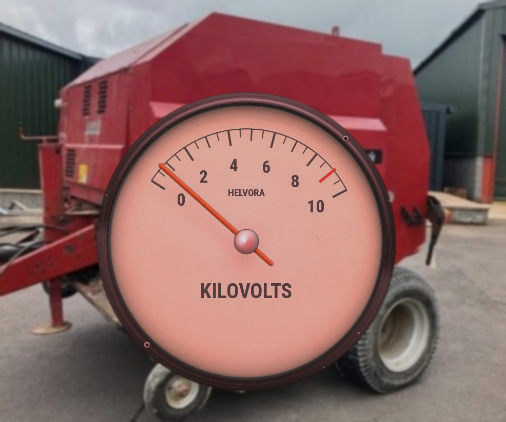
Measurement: 0.75kV
